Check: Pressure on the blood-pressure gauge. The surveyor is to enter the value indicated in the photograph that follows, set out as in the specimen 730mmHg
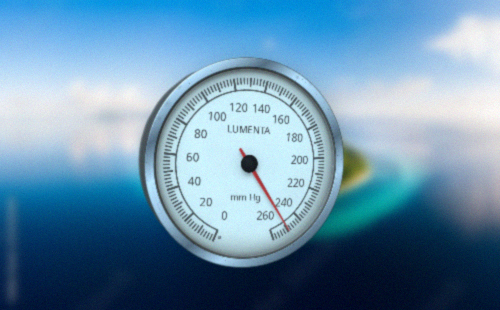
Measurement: 250mmHg
